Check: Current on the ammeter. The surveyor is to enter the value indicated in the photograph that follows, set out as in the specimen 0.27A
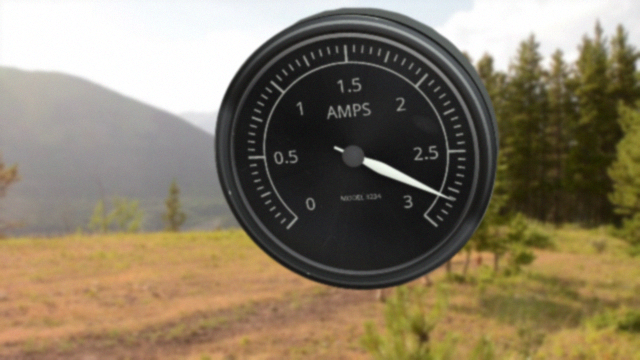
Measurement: 2.8A
